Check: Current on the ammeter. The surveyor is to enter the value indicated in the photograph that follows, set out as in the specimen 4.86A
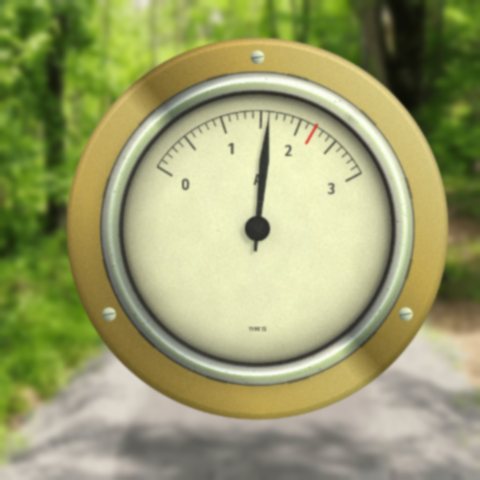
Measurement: 1.6A
